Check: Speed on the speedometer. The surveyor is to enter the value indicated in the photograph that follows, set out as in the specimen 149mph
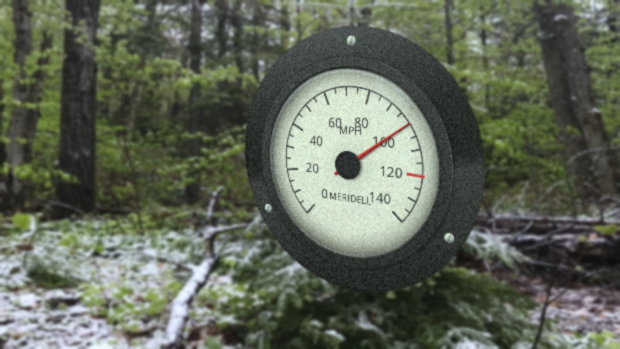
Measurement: 100mph
